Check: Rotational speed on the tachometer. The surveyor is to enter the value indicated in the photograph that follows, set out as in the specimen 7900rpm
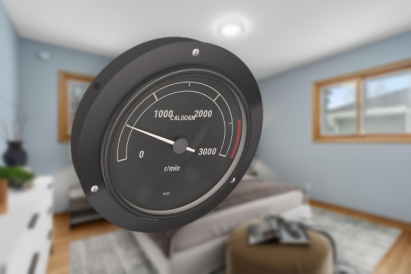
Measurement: 500rpm
